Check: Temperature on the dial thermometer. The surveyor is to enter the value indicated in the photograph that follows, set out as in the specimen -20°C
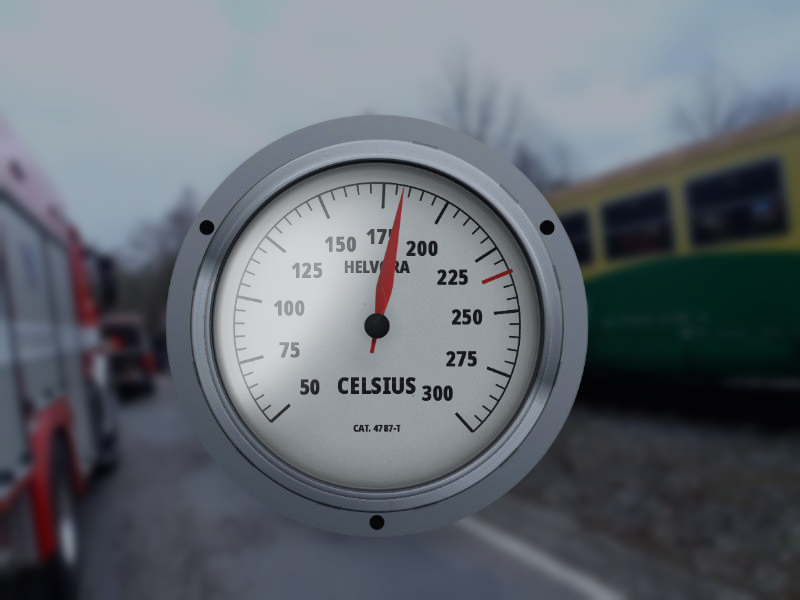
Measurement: 182.5°C
